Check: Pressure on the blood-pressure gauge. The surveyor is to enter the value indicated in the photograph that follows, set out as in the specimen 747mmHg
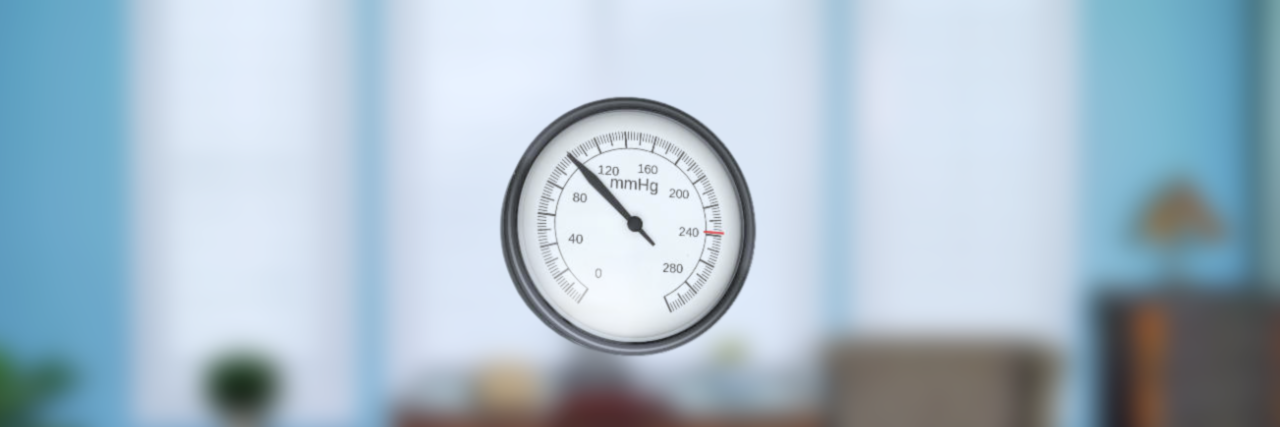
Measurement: 100mmHg
